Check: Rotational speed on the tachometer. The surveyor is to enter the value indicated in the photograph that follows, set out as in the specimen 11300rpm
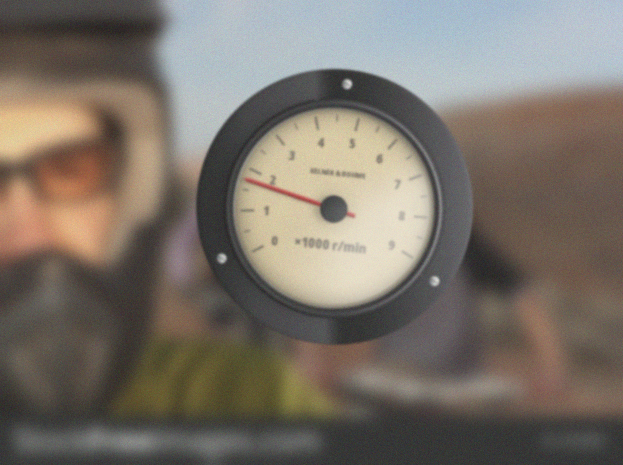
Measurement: 1750rpm
